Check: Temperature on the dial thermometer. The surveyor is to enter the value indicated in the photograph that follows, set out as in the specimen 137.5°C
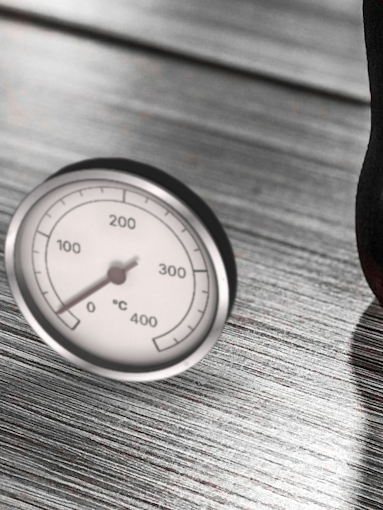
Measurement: 20°C
